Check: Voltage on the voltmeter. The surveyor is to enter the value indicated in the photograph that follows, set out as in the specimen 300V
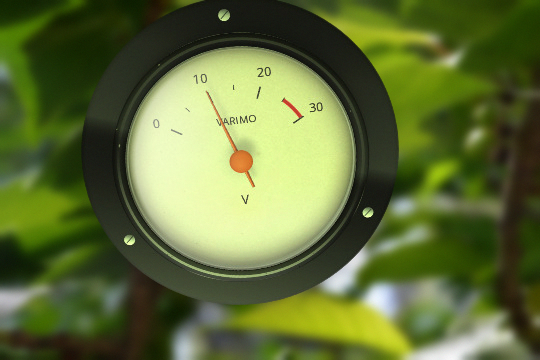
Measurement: 10V
